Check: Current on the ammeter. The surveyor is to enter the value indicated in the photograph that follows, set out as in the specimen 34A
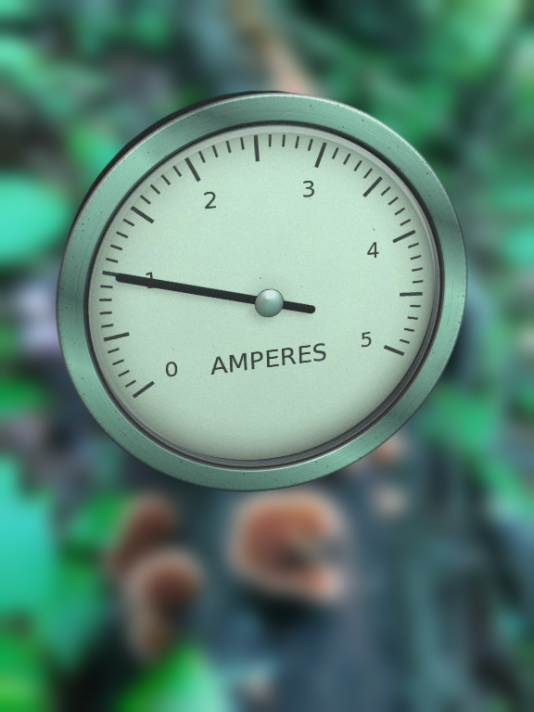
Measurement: 1A
